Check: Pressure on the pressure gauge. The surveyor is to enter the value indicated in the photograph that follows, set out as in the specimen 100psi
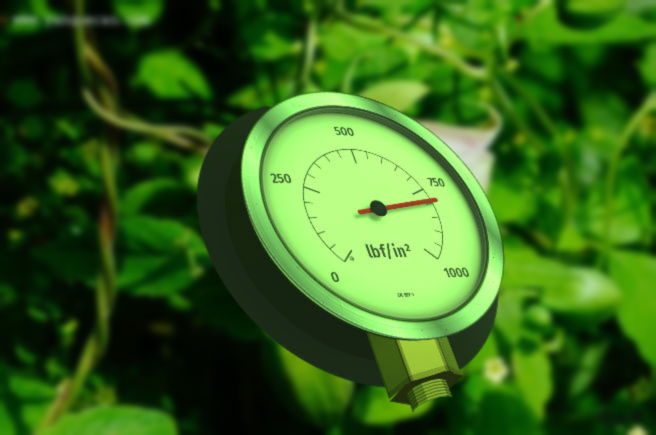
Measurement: 800psi
